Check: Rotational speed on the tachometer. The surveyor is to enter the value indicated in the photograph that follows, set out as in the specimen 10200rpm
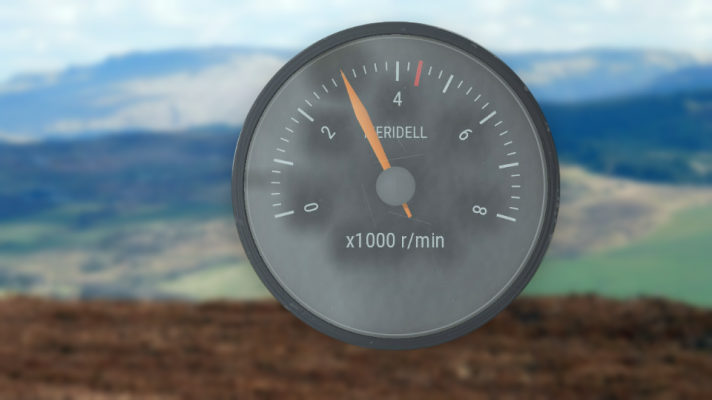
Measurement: 3000rpm
